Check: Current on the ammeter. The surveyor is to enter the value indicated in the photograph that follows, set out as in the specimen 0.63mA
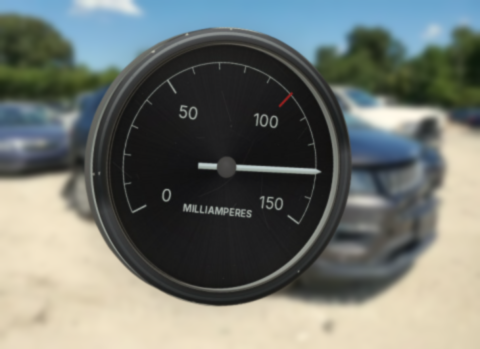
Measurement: 130mA
